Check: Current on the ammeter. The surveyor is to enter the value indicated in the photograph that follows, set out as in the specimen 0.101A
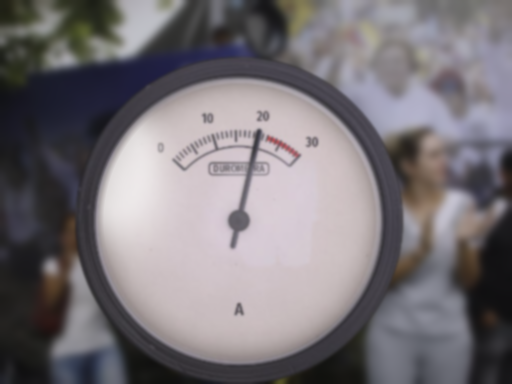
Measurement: 20A
